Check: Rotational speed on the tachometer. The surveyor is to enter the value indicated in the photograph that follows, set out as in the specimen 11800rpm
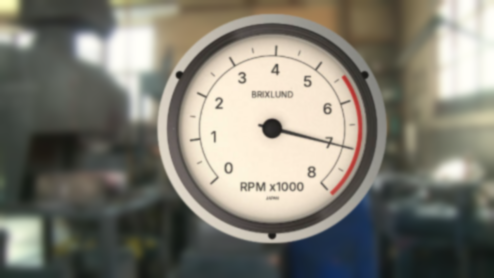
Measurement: 7000rpm
